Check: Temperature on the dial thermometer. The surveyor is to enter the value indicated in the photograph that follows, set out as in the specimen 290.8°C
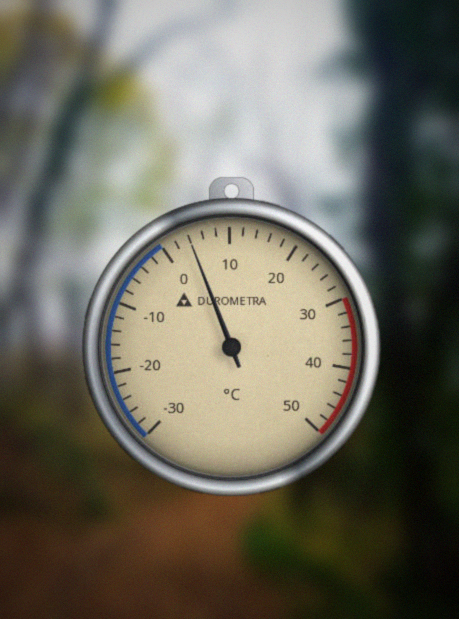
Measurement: 4°C
